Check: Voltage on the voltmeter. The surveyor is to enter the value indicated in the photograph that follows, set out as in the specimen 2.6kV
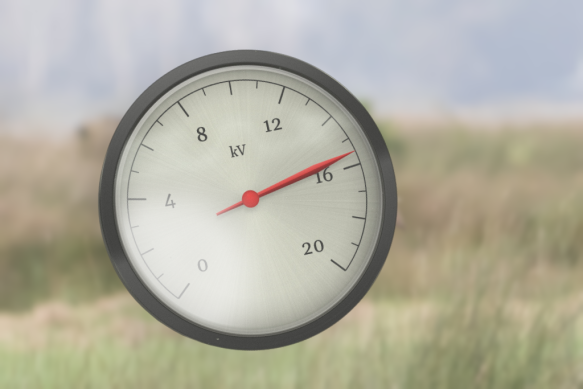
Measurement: 15.5kV
